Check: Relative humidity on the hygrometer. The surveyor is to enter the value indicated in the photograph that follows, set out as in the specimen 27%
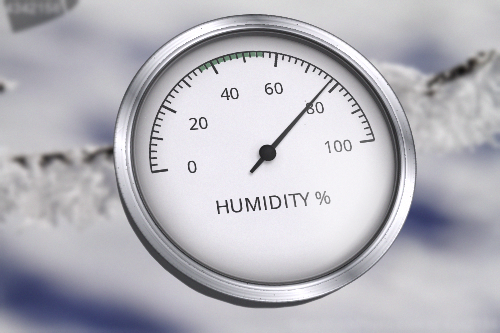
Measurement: 78%
